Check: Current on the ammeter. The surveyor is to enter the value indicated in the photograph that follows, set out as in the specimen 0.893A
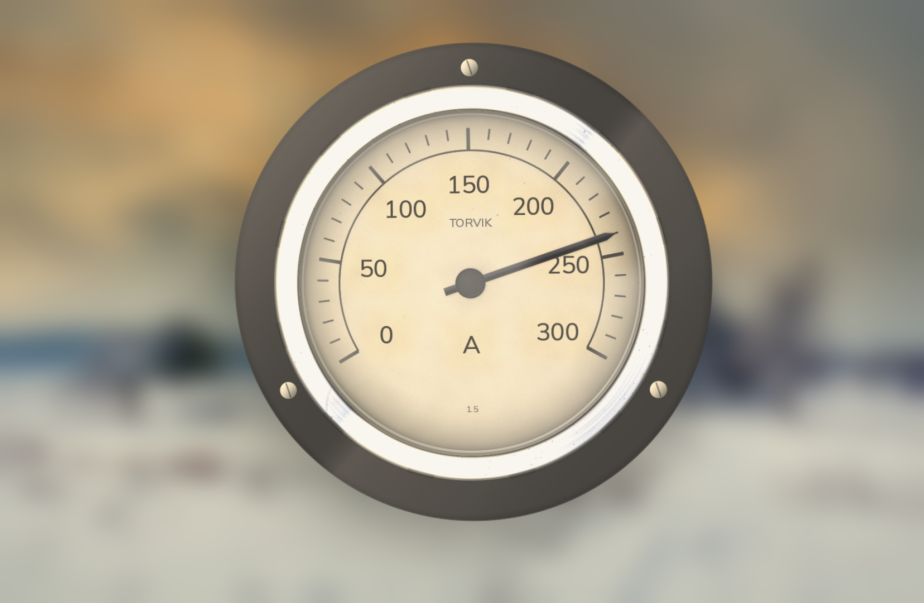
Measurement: 240A
